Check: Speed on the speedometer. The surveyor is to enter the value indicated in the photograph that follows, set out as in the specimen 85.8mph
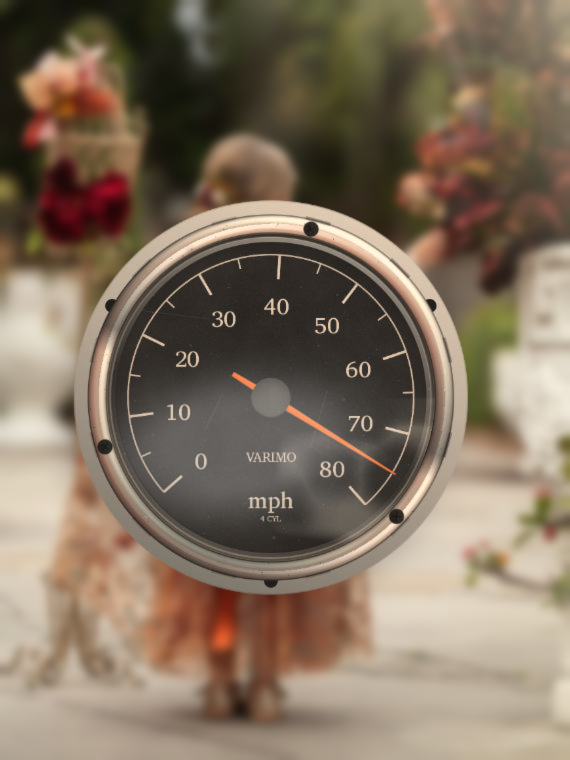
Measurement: 75mph
